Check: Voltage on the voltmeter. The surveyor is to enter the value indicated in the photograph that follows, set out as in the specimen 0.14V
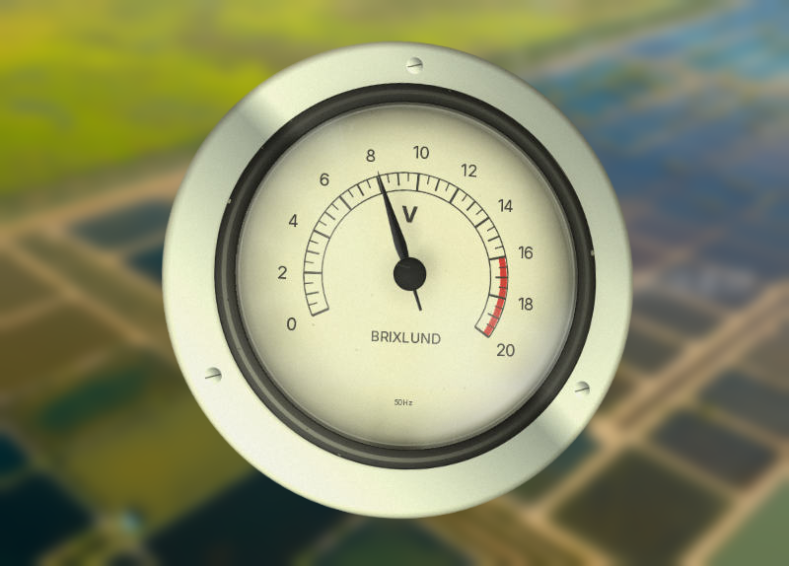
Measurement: 8V
